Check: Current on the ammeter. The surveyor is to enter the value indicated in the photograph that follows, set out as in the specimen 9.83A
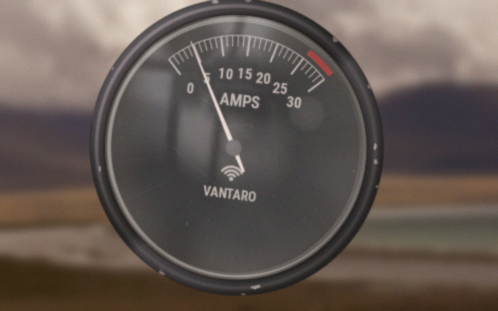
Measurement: 5A
